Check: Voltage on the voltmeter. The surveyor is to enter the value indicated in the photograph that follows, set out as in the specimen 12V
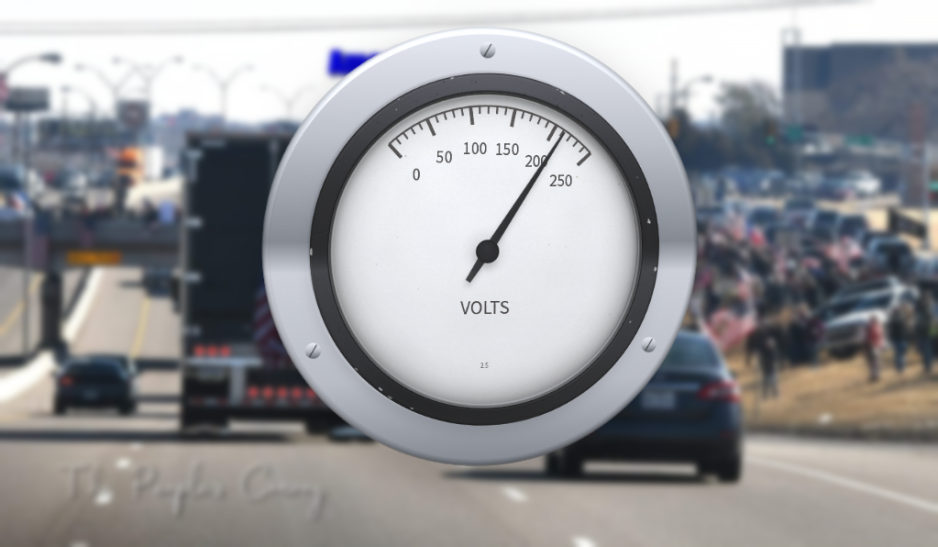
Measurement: 210V
